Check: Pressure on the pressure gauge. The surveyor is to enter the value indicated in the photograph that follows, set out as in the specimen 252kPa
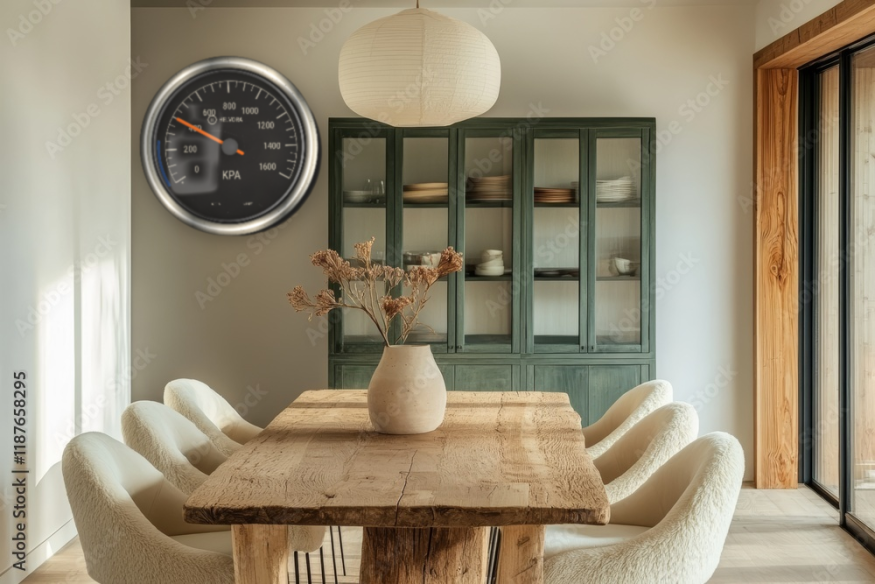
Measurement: 400kPa
